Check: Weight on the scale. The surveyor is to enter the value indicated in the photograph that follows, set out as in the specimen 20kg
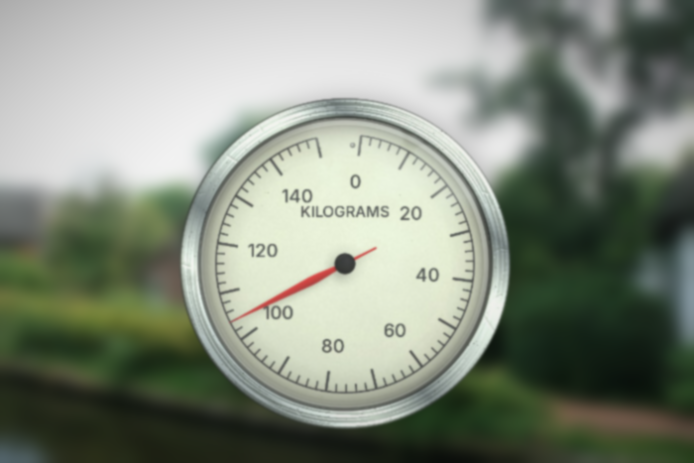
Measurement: 104kg
